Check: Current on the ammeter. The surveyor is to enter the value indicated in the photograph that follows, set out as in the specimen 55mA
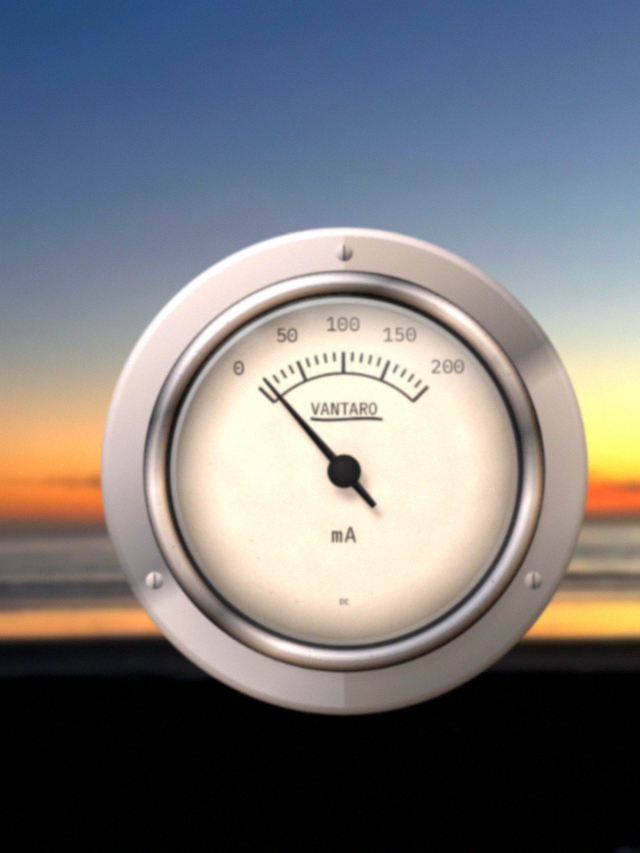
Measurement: 10mA
